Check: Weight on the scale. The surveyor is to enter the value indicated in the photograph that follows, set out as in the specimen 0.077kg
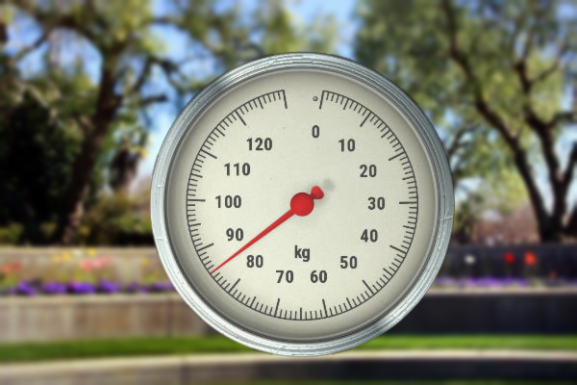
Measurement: 85kg
